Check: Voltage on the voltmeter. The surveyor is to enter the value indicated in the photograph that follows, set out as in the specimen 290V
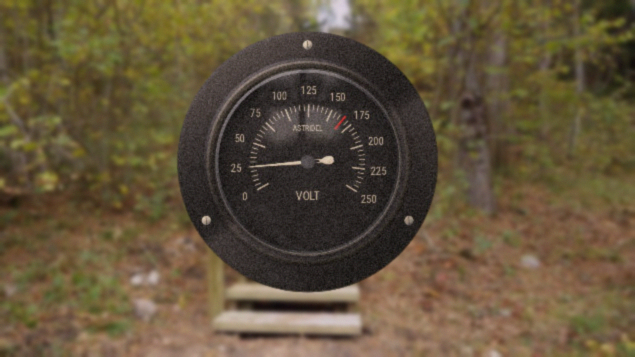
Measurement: 25V
